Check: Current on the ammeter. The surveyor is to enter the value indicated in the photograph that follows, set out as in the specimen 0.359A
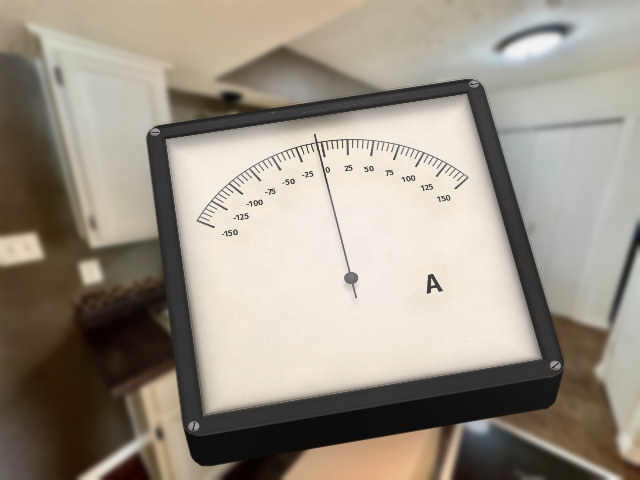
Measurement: -5A
